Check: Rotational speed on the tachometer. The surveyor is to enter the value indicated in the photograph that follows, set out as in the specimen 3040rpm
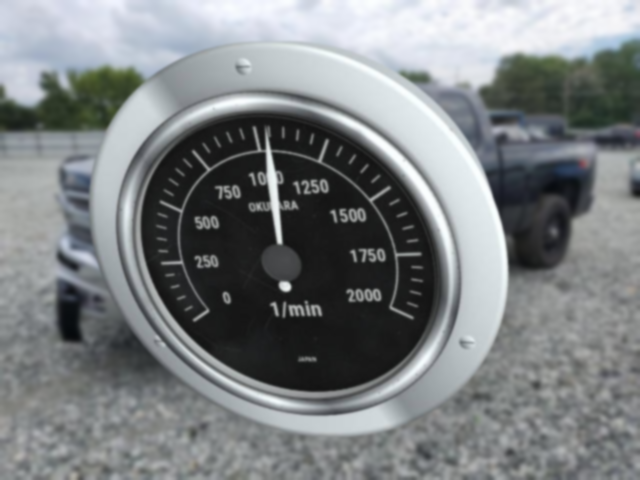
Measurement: 1050rpm
